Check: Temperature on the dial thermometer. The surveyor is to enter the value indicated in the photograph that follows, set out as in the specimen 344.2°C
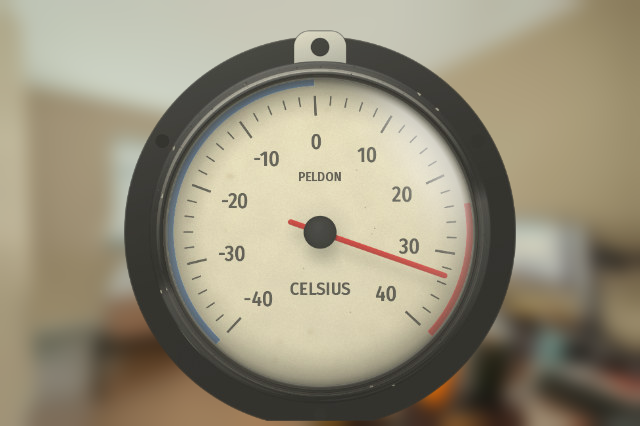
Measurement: 33°C
